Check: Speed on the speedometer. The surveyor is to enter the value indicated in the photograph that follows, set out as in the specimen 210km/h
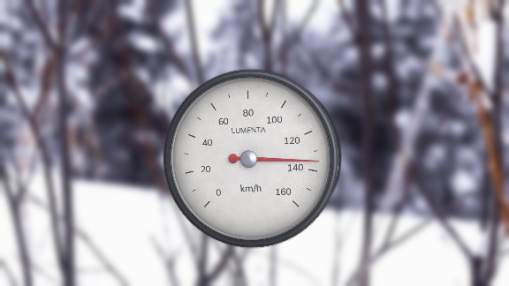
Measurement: 135km/h
